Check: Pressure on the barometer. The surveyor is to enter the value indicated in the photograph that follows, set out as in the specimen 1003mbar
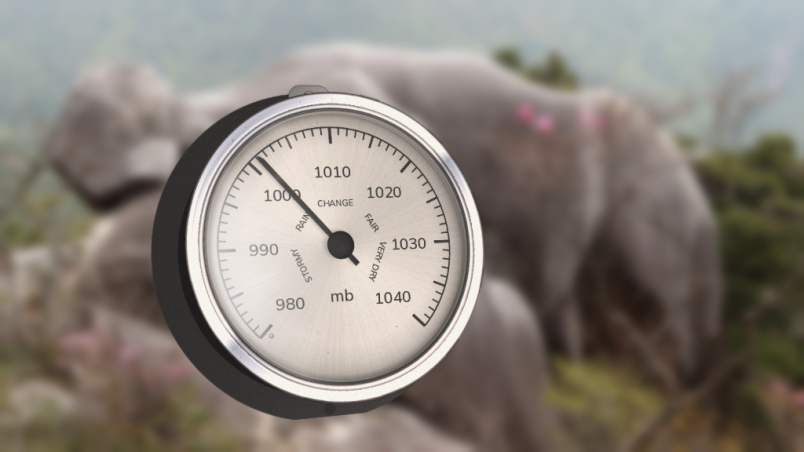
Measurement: 1001mbar
